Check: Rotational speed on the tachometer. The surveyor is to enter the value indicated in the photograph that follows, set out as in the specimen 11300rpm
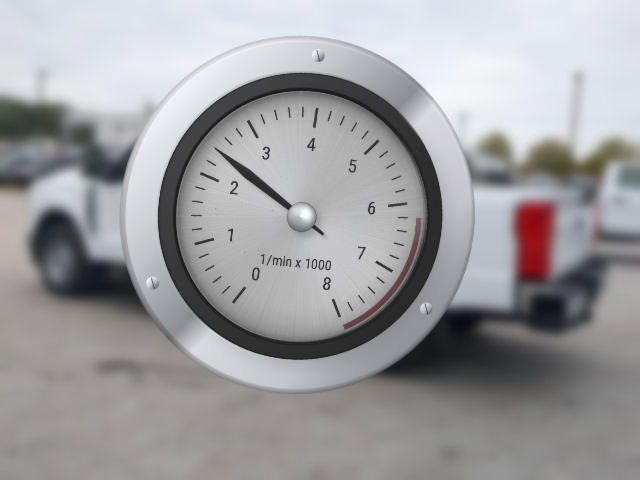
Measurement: 2400rpm
